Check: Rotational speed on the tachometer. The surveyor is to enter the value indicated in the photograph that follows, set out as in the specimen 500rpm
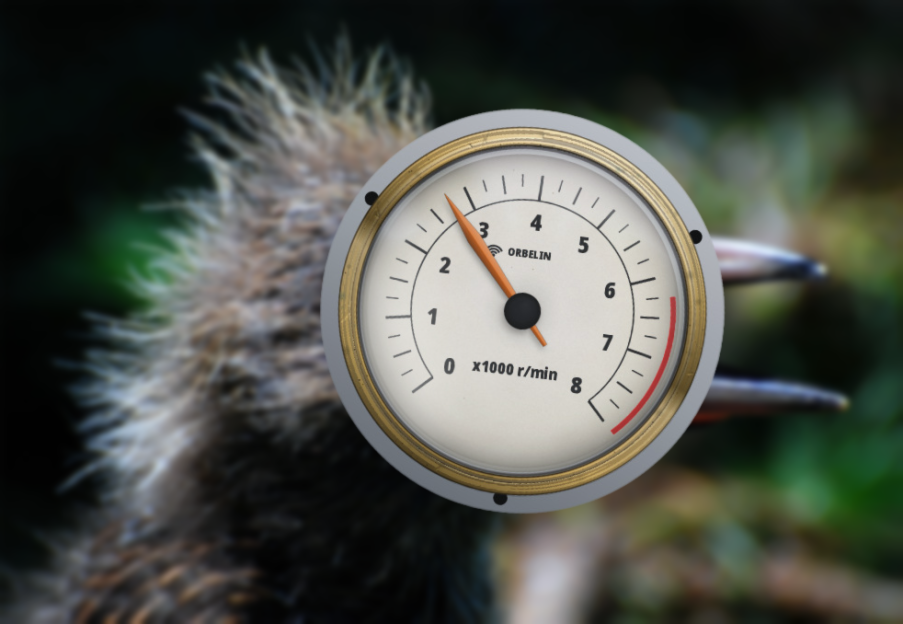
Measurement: 2750rpm
